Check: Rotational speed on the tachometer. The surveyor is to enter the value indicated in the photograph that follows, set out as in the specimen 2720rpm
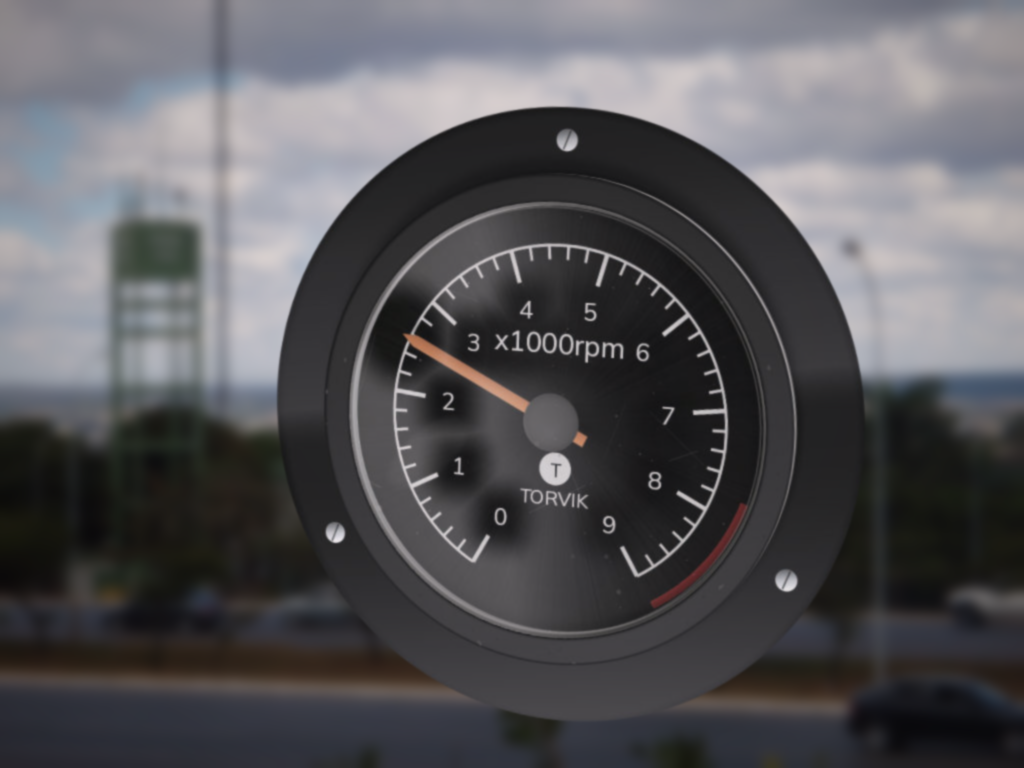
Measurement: 2600rpm
